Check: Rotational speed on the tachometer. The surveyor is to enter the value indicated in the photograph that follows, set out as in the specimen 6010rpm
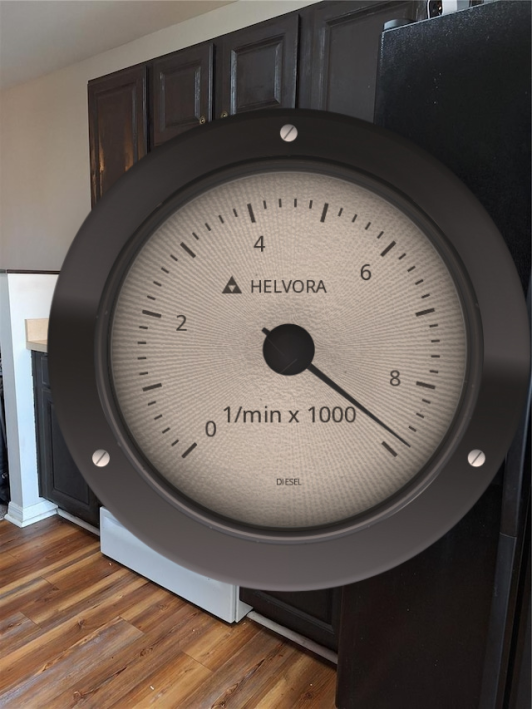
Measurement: 8800rpm
